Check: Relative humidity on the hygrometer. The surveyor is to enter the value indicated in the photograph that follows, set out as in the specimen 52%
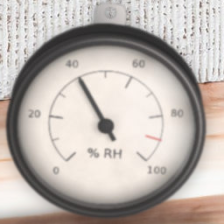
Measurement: 40%
